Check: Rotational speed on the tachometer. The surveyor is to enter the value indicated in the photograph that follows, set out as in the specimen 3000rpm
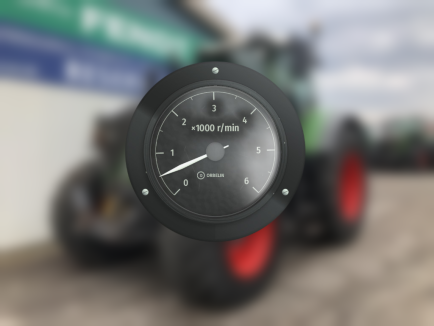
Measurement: 500rpm
